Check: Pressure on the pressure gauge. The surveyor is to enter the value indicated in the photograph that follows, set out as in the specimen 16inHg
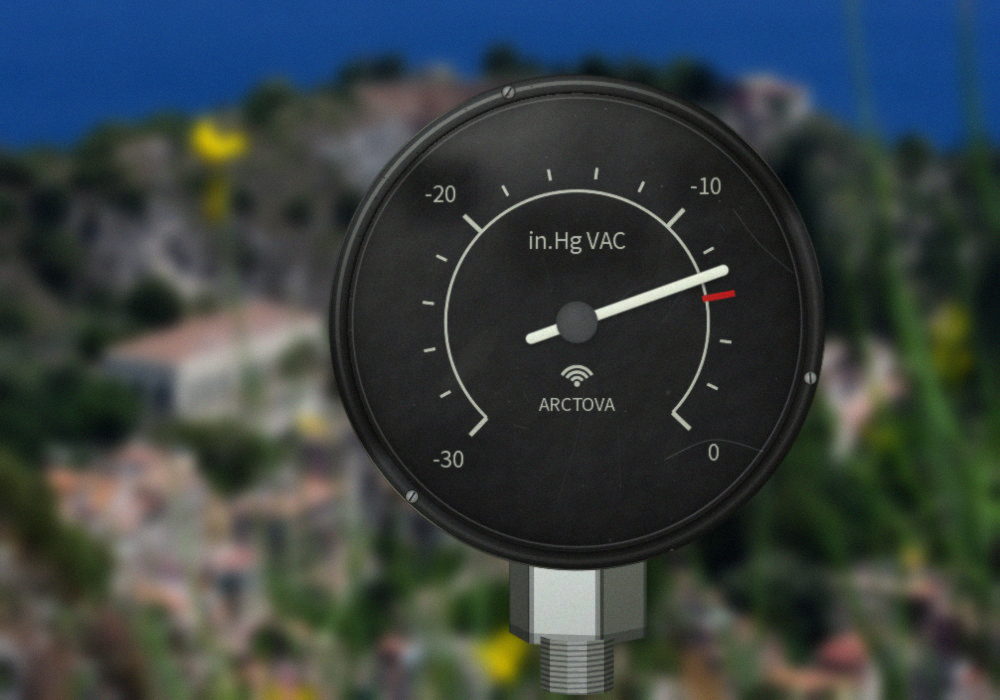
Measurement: -7inHg
